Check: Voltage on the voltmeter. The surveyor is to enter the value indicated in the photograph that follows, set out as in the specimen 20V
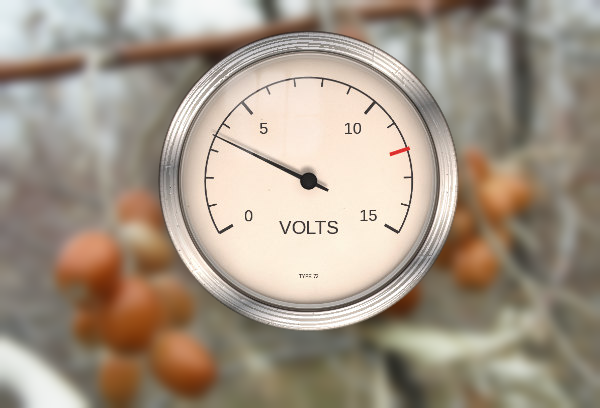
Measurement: 3.5V
